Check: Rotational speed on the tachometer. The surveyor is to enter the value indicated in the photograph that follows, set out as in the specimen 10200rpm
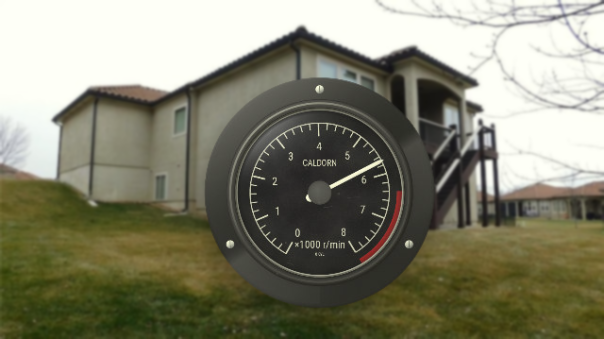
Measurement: 5700rpm
